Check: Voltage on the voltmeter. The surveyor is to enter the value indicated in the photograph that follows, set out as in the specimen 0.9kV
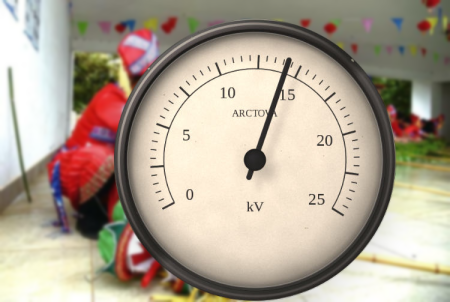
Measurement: 14.25kV
